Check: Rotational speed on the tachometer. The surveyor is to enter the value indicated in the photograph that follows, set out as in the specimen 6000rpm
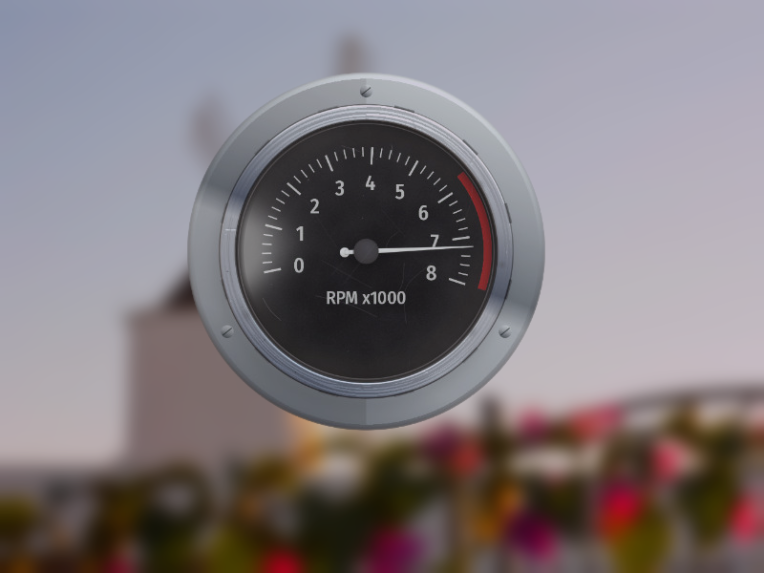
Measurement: 7200rpm
